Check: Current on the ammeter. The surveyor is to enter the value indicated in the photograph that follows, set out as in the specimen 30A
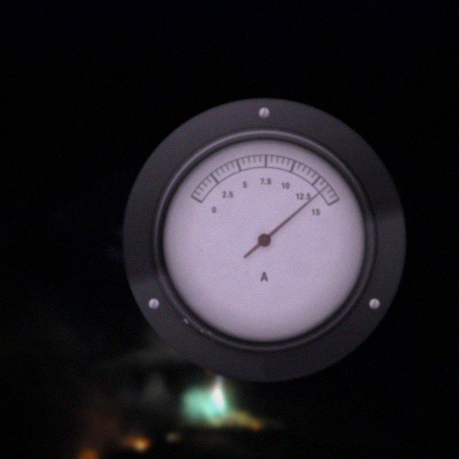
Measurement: 13.5A
